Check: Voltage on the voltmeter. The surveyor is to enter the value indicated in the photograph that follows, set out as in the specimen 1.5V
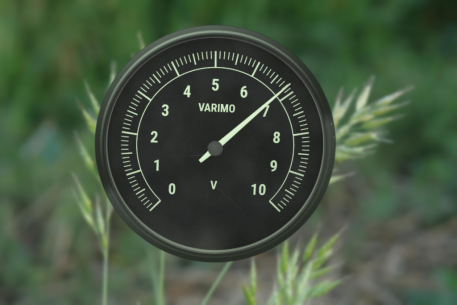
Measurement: 6.8V
